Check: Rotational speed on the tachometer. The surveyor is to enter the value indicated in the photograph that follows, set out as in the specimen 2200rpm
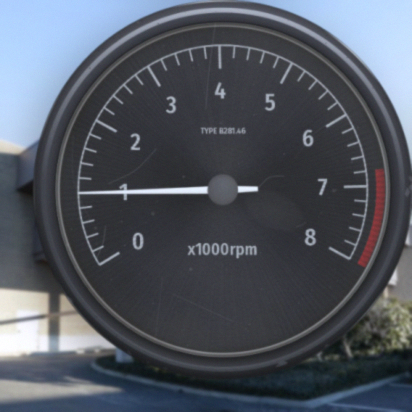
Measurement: 1000rpm
